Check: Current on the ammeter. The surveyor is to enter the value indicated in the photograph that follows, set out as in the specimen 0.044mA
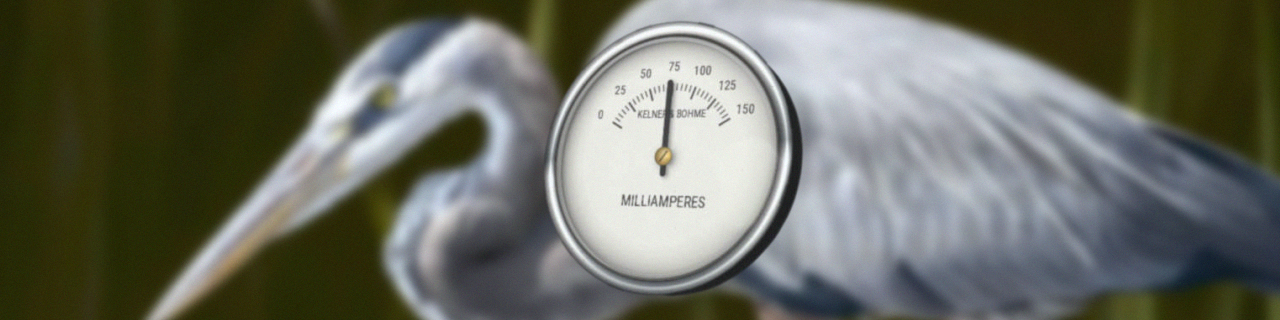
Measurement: 75mA
